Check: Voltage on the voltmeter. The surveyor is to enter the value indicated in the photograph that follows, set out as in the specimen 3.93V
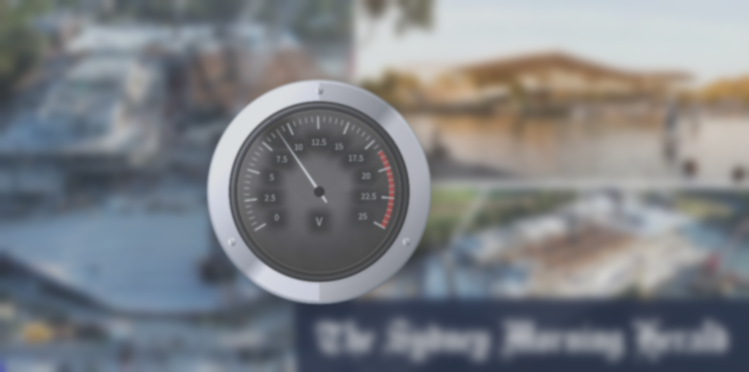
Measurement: 9V
